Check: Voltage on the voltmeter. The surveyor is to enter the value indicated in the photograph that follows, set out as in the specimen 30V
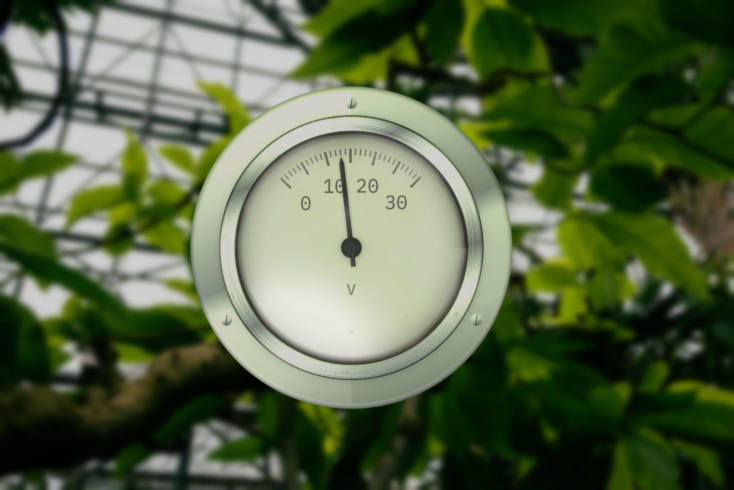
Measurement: 13V
